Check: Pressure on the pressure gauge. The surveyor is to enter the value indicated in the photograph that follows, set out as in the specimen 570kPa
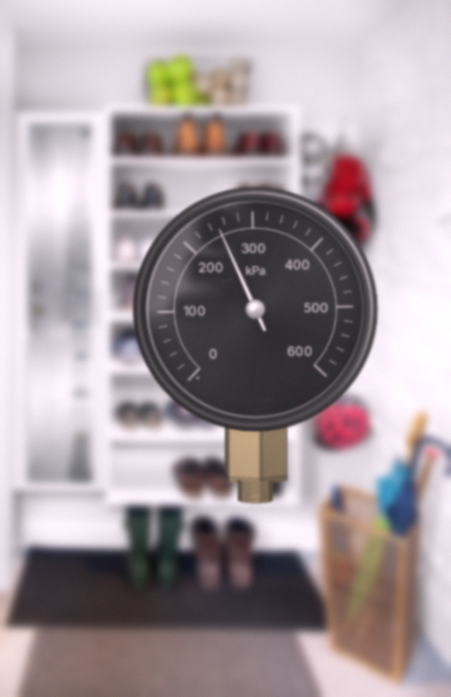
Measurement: 250kPa
